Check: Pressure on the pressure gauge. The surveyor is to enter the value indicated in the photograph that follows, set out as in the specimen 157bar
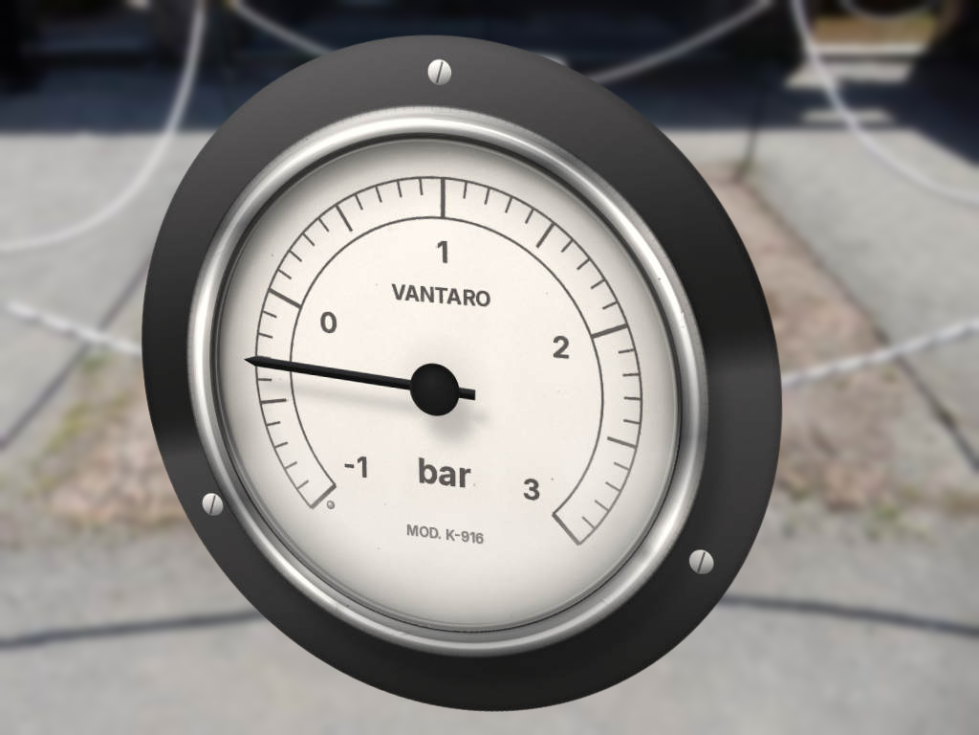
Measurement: -0.3bar
